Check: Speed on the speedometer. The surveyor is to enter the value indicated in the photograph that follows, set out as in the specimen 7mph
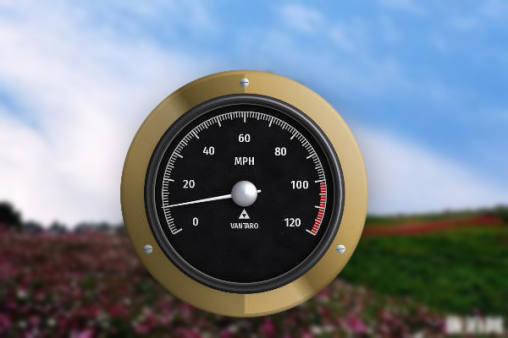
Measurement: 10mph
